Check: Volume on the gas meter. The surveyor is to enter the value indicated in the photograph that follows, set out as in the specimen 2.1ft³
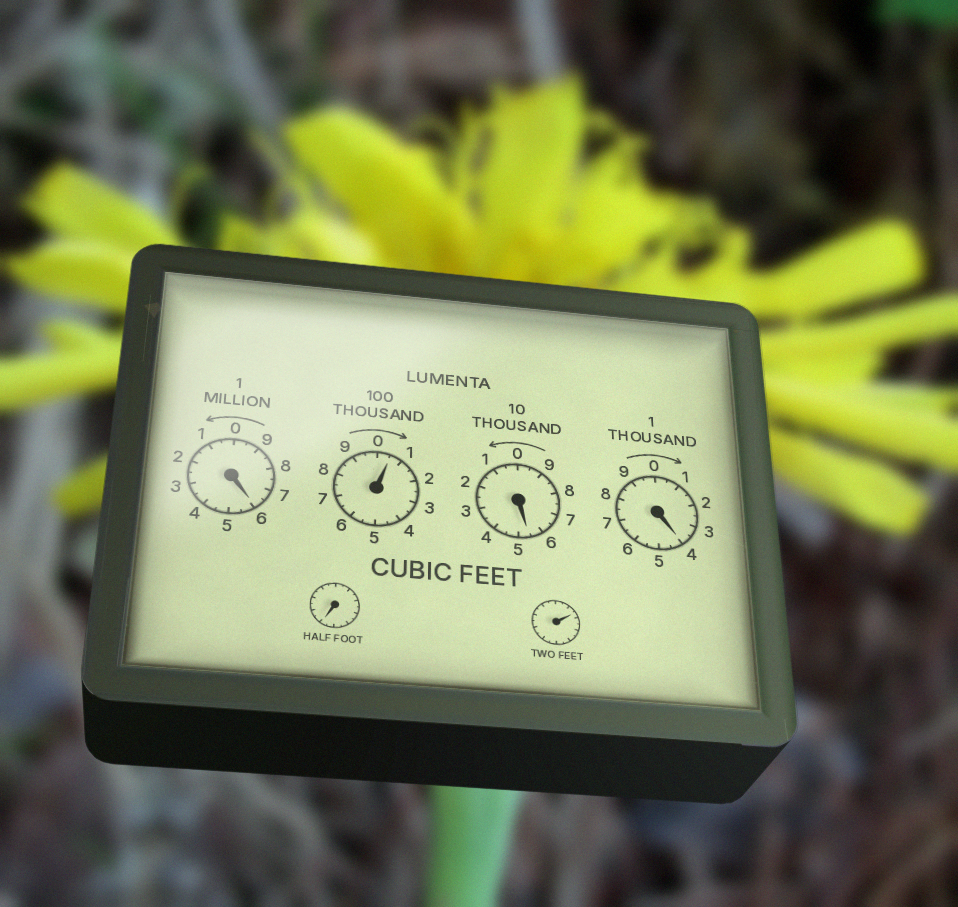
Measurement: 605400ft³
